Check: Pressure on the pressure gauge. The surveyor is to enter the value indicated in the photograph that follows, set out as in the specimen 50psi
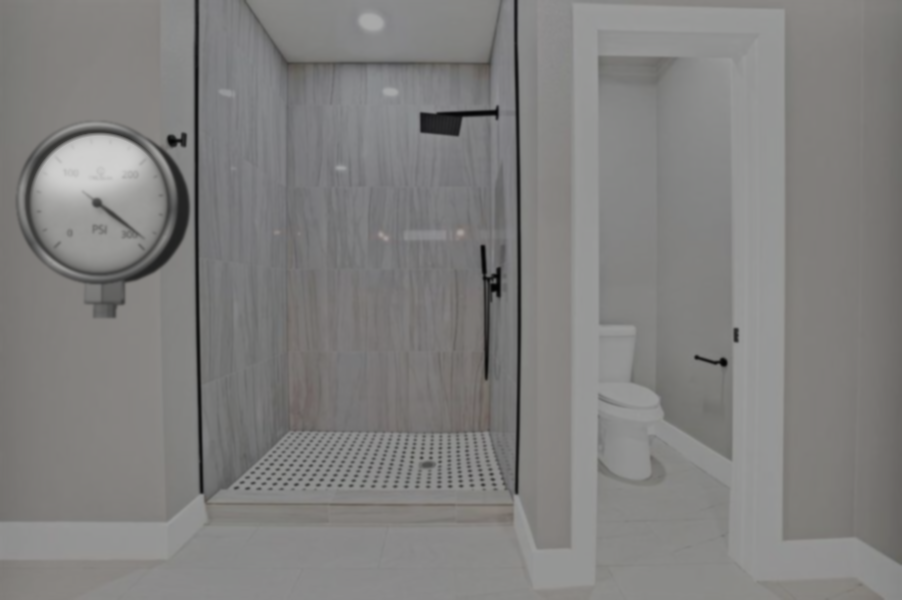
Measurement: 290psi
